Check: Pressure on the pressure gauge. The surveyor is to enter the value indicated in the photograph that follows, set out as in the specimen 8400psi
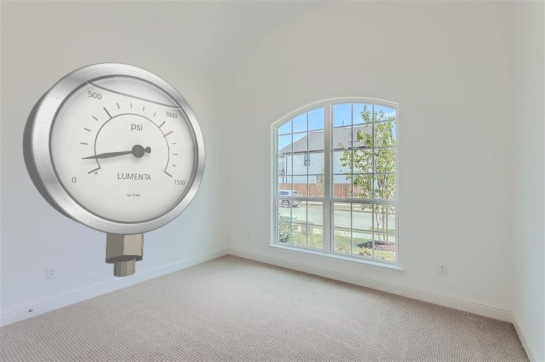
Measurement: 100psi
